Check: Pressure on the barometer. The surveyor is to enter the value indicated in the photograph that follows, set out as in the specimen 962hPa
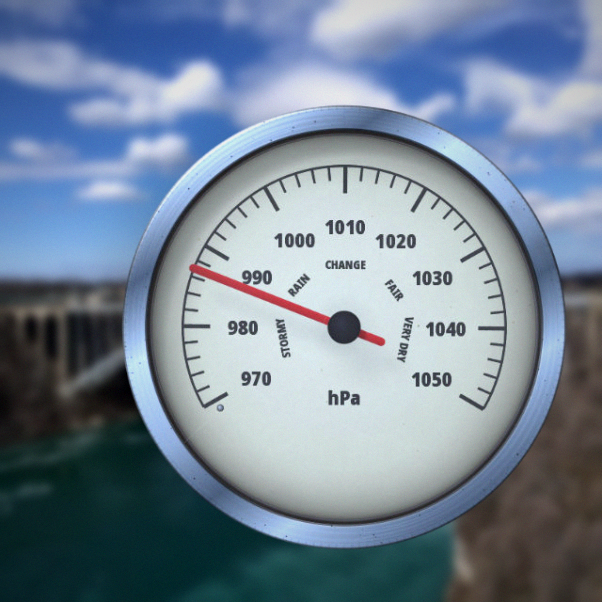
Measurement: 987hPa
